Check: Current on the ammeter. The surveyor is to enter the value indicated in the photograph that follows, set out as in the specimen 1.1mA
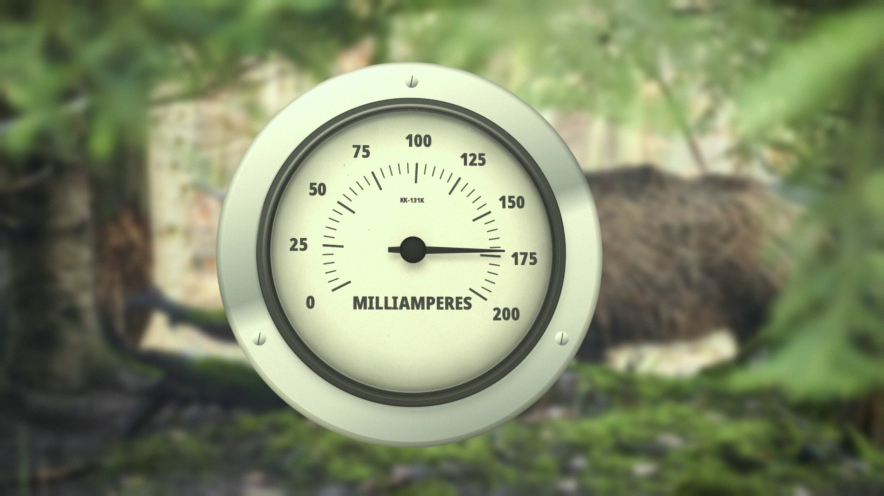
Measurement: 172.5mA
